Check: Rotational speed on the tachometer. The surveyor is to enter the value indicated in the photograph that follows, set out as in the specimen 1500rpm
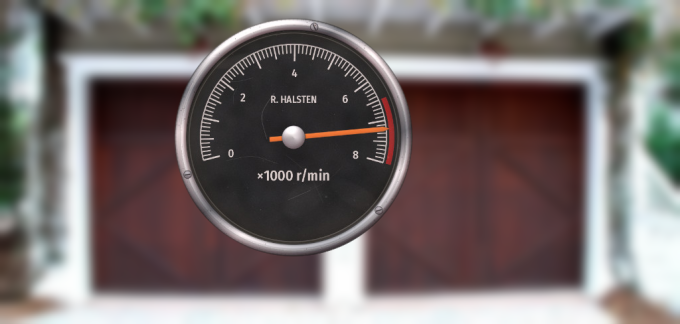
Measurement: 7200rpm
